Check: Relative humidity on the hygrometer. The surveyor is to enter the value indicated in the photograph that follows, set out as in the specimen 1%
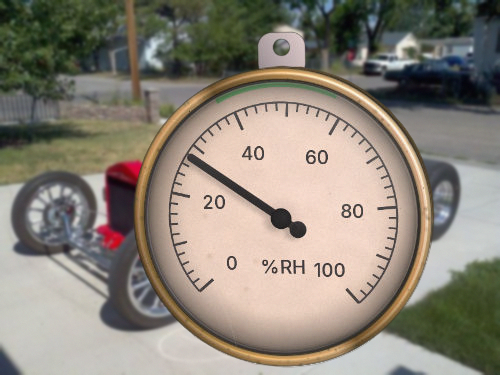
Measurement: 28%
